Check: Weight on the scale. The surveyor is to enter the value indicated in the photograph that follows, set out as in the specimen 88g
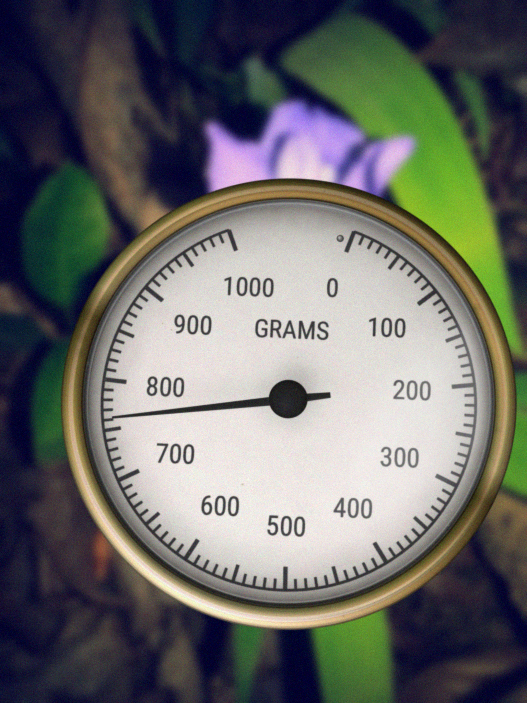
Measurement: 760g
